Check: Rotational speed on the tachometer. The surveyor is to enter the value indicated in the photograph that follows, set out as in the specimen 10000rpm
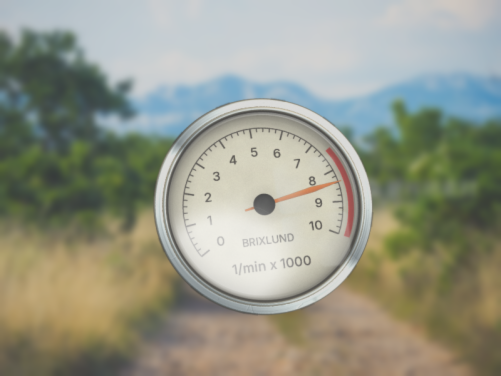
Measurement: 8400rpm
